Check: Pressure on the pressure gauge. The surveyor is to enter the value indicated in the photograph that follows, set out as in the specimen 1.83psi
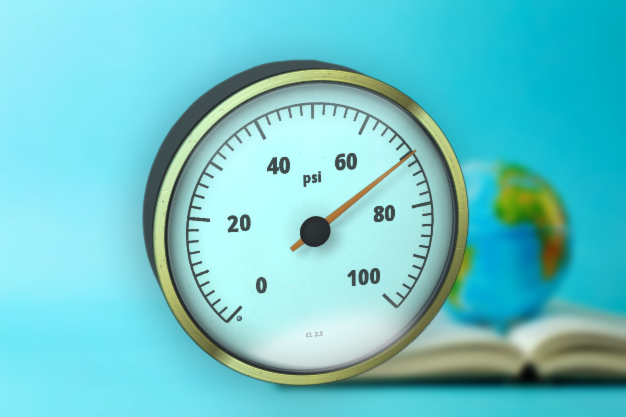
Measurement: 70psi
